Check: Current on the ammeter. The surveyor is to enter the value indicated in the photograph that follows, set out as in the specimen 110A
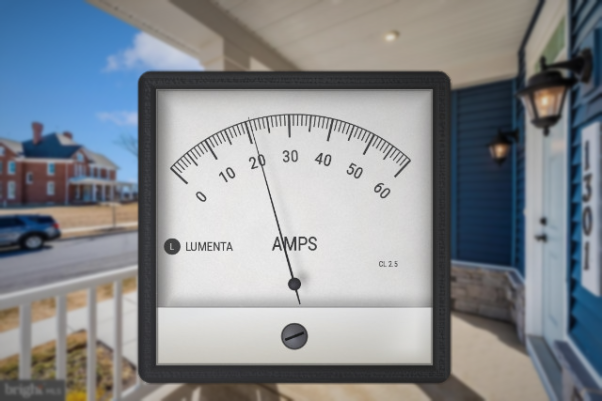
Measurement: 21A
